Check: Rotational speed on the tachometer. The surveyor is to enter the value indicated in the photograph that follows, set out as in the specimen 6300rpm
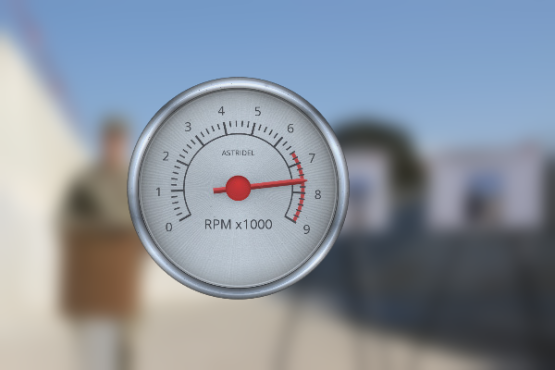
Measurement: 7600rpm
